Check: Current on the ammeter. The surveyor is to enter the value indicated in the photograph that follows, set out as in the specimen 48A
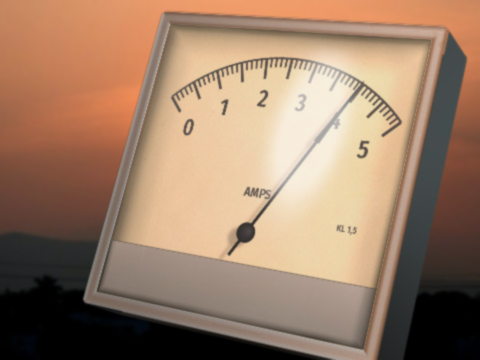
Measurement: 4A
